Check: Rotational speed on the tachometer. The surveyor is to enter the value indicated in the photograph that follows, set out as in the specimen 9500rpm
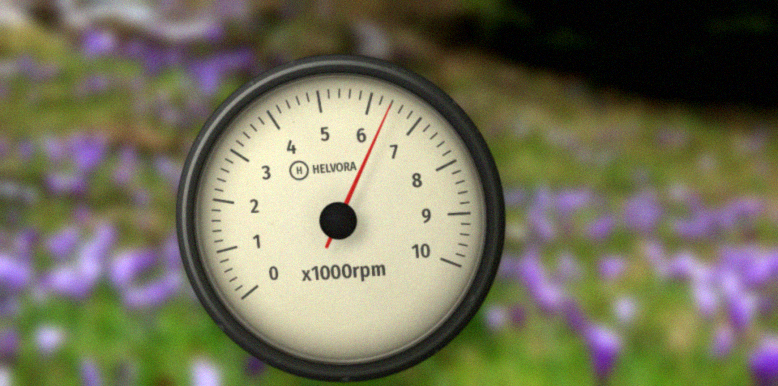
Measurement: 6400rpm
